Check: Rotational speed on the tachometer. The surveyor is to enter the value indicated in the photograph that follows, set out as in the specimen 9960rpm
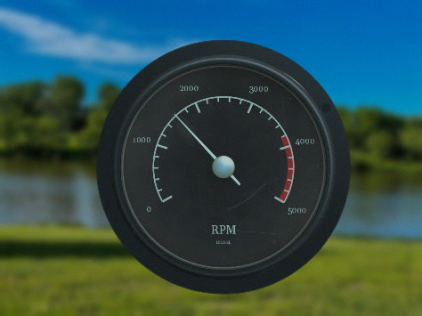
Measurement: 1600rpm
